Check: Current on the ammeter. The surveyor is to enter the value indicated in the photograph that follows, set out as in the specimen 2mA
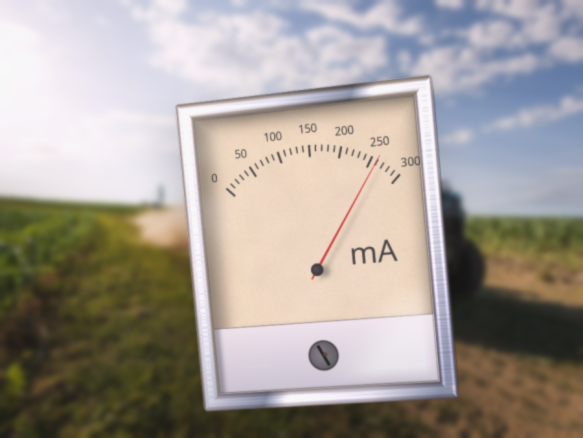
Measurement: 260mA
